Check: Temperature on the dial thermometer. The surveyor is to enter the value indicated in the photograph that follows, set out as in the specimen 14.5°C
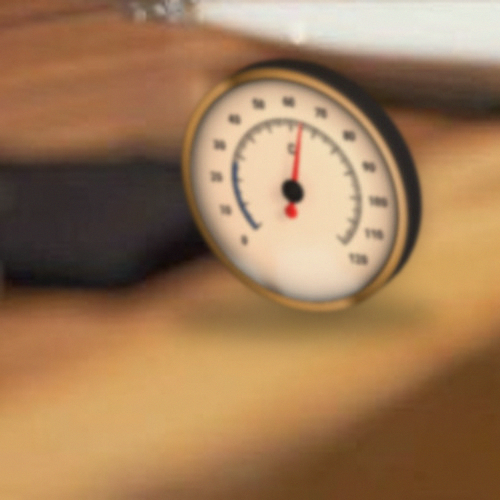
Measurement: 65°C
